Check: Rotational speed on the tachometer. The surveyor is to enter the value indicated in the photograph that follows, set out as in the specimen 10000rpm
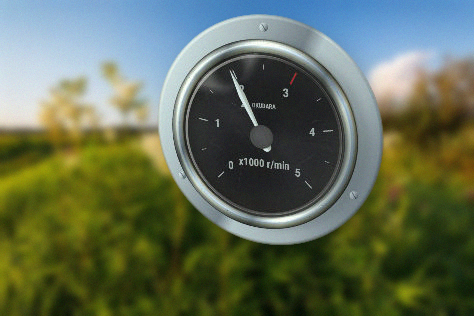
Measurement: 2000rpm
